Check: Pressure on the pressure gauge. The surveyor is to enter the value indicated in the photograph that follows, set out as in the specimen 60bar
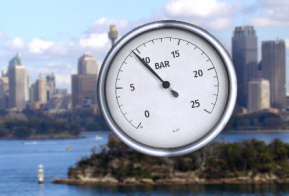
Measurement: 9.5bar
